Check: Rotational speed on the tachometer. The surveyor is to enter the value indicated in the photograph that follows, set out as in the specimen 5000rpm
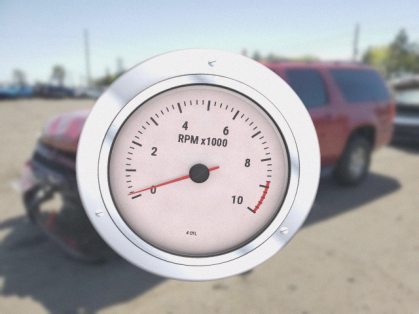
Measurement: 200rpm
